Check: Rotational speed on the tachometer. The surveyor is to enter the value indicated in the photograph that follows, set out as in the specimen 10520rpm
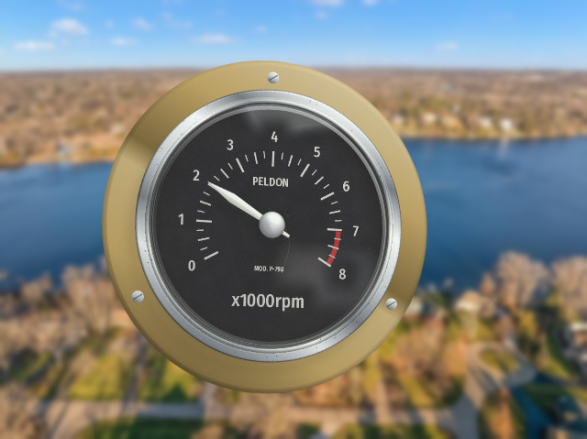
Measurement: 2000rpm
